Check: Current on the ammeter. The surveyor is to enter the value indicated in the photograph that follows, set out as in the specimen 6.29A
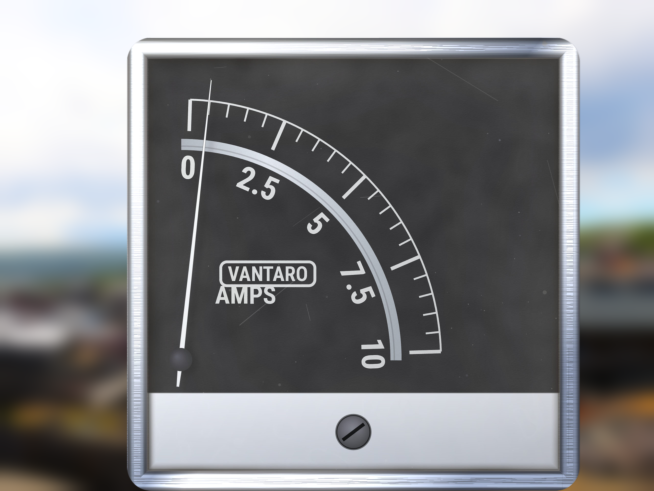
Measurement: 0.5A
